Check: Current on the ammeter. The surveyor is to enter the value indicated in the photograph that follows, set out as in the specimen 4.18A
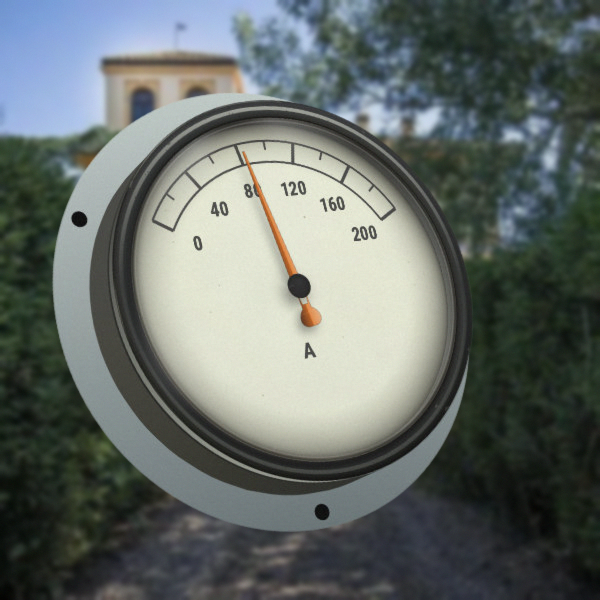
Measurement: 80A
